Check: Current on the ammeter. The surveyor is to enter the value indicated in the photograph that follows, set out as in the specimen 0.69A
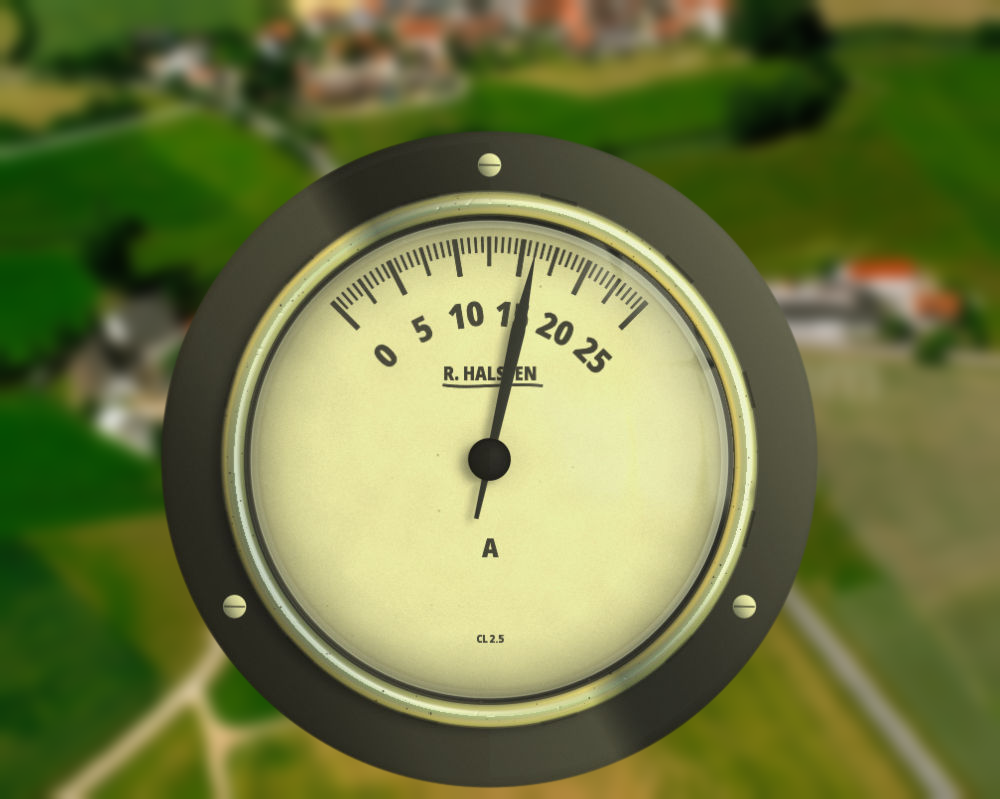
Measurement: 16A
